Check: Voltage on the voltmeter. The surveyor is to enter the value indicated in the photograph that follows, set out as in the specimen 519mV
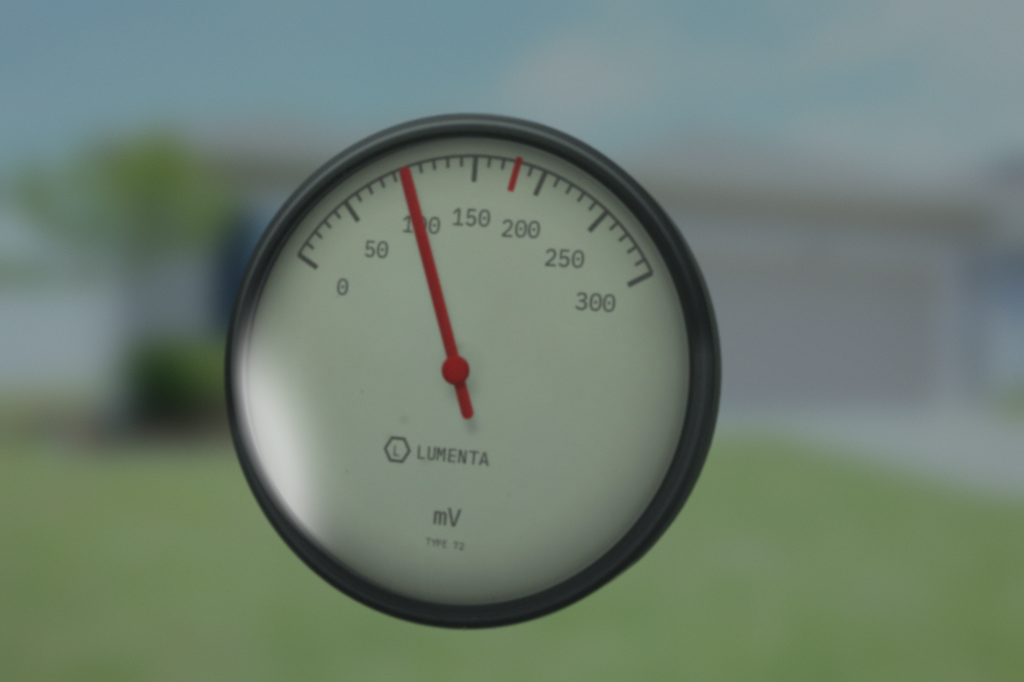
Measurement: 100mV
